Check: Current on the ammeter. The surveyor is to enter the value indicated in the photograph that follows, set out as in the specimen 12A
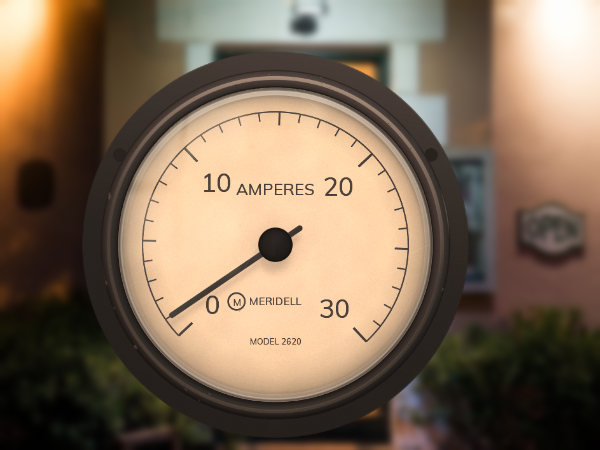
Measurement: 1A
